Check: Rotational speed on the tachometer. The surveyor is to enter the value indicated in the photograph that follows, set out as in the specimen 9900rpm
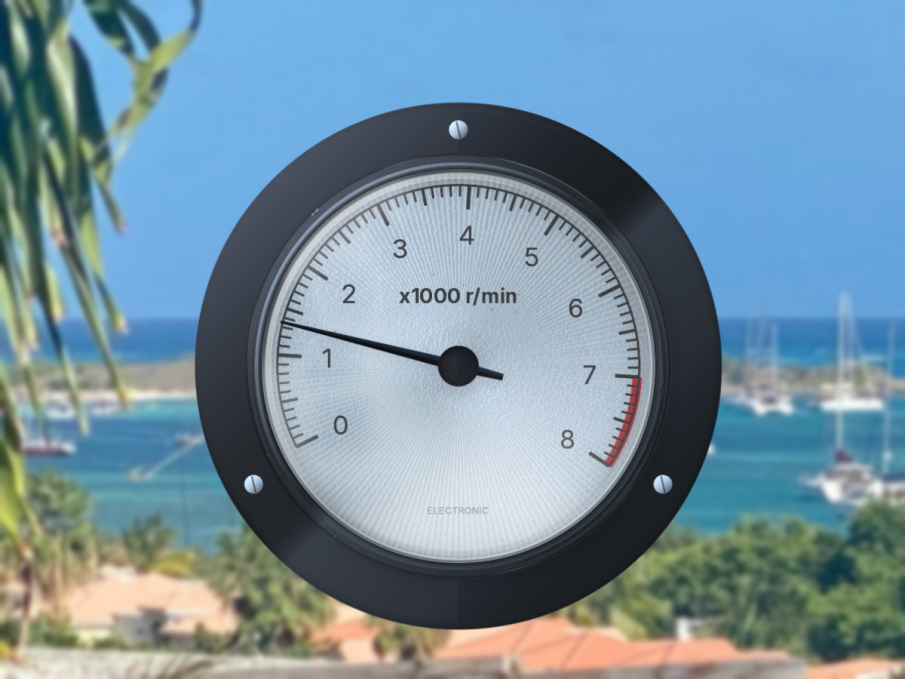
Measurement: 1350rpm
